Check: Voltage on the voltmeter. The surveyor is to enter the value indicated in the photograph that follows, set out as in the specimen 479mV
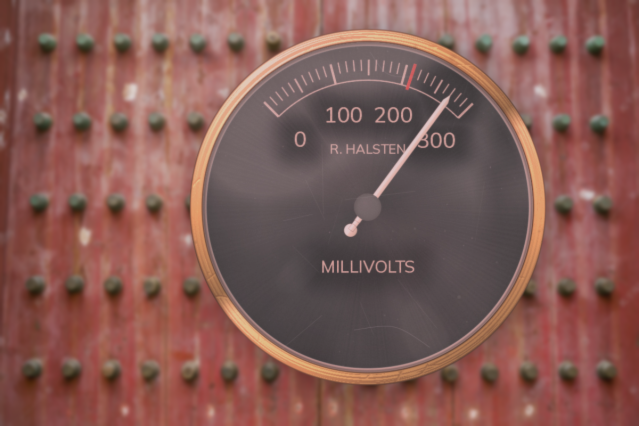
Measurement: 270mV
